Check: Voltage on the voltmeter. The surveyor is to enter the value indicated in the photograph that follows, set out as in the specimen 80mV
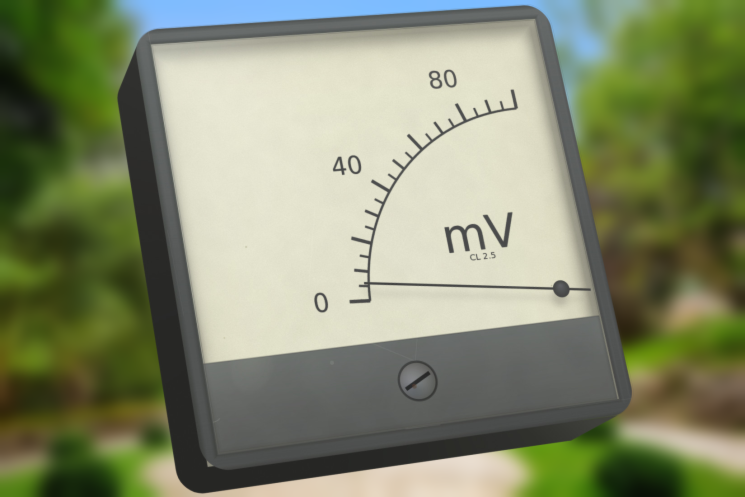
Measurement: 5mV
